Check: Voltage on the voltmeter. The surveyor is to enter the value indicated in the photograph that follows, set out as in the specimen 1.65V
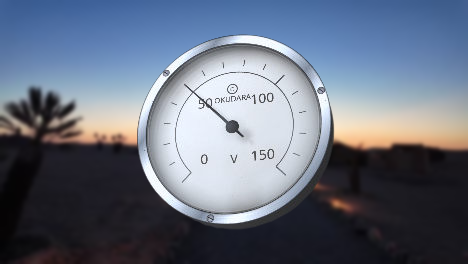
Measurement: 50V
